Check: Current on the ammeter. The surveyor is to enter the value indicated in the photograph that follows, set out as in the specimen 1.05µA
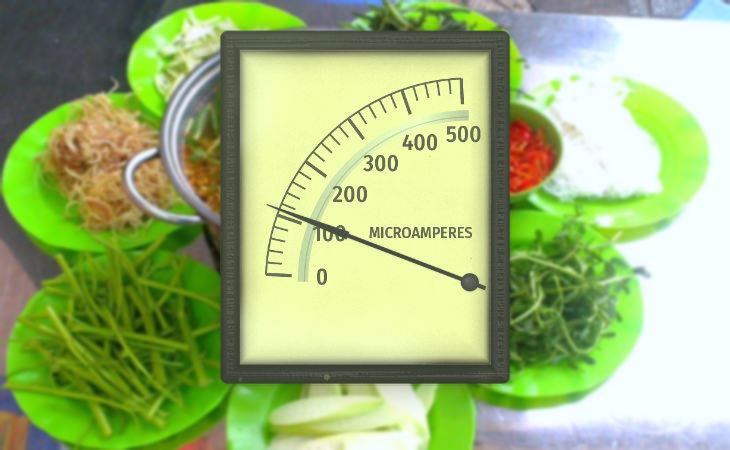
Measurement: 110µA
